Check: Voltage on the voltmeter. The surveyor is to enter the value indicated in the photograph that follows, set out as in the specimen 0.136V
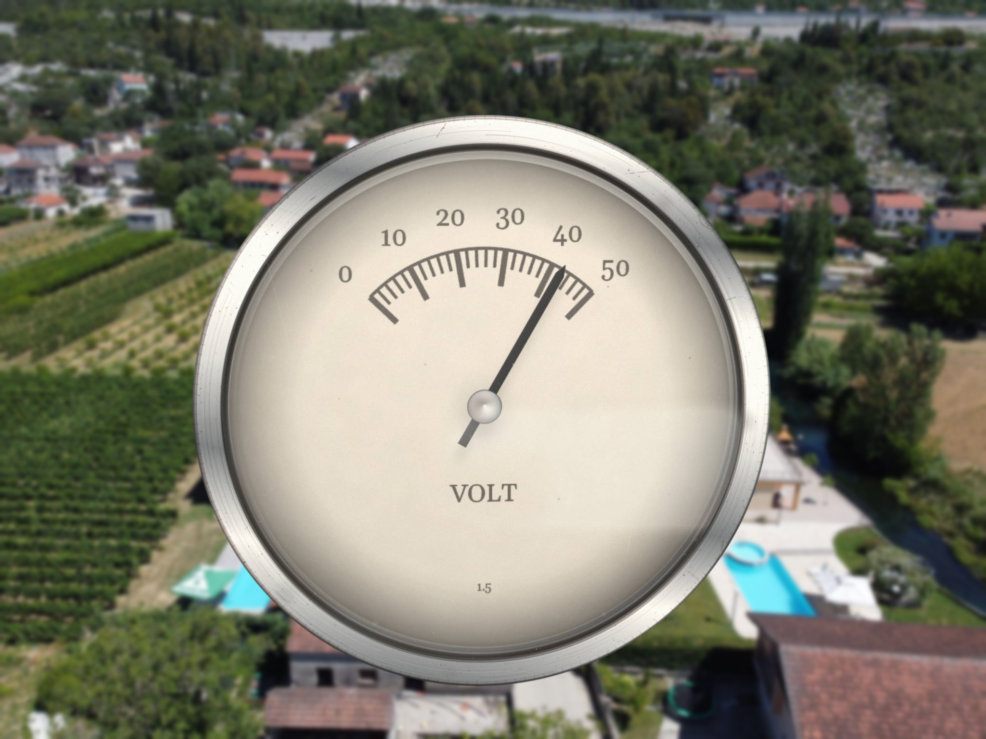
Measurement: 42V
